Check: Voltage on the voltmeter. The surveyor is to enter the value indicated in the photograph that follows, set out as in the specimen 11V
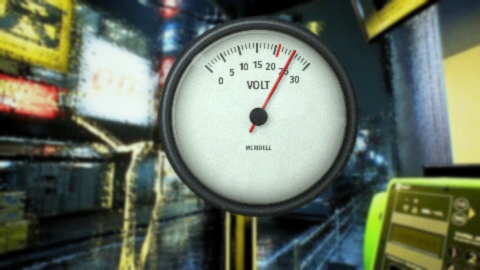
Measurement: 25V
